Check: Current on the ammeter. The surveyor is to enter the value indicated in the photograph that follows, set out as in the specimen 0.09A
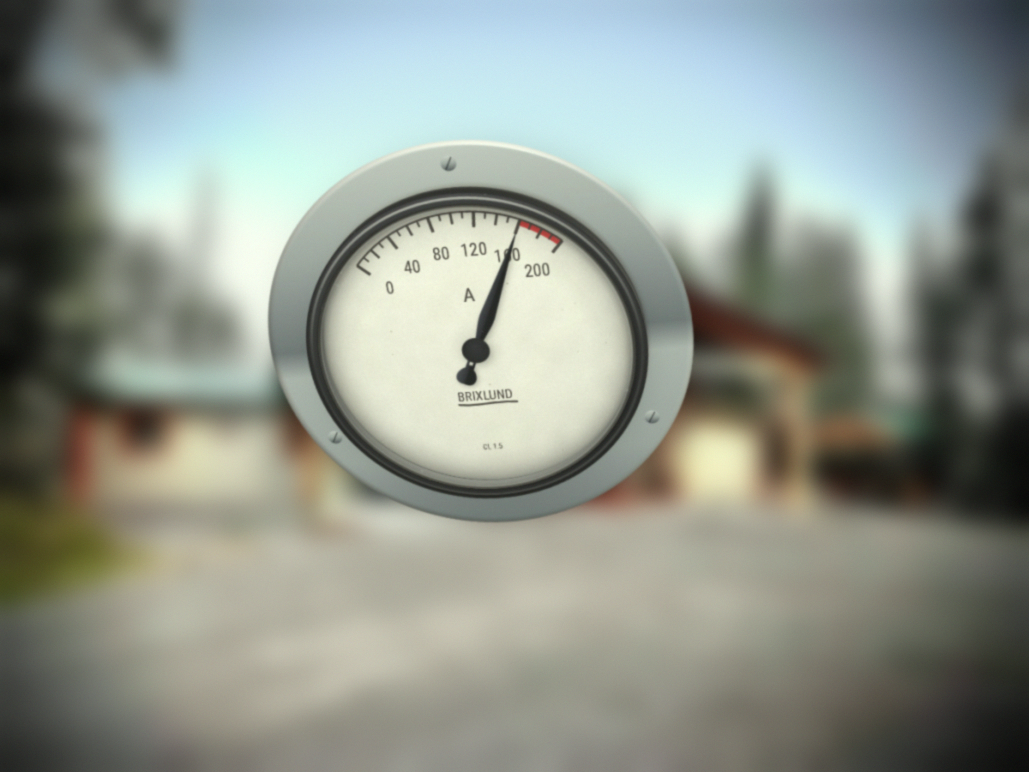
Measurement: 160A
